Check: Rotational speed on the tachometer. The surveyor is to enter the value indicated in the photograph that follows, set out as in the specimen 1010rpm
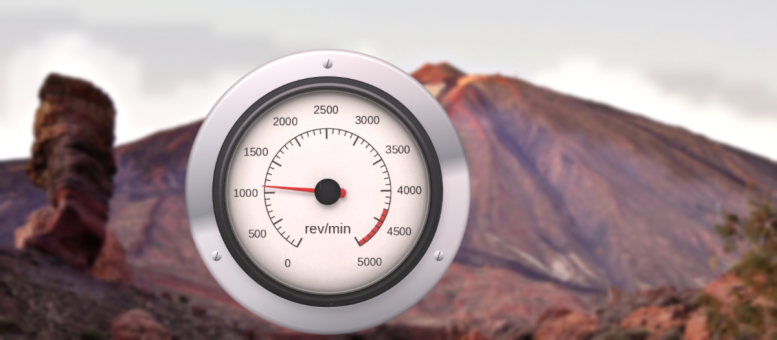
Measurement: 1100rpm
